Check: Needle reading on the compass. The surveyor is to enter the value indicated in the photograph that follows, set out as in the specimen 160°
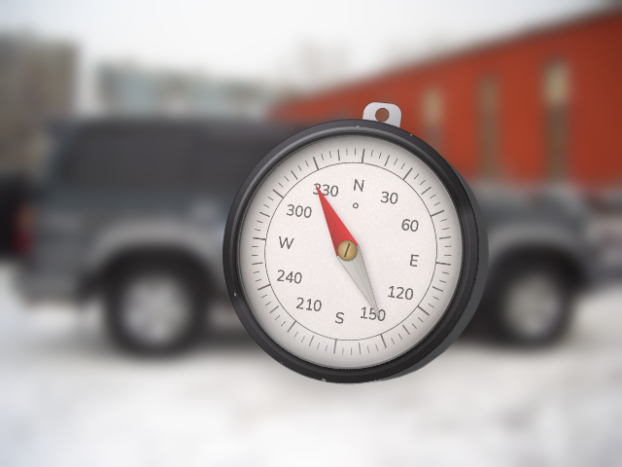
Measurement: 325°
